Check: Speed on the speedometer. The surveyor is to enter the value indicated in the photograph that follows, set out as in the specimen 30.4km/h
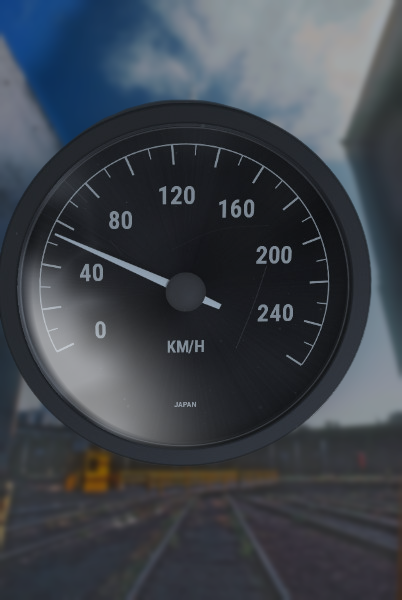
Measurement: 55km/h
